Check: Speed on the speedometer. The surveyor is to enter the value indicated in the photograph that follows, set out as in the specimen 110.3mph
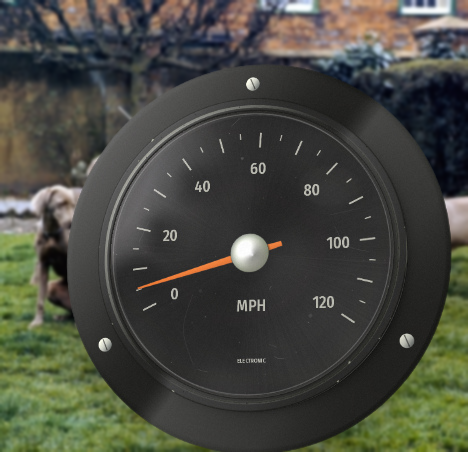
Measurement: 5mph
